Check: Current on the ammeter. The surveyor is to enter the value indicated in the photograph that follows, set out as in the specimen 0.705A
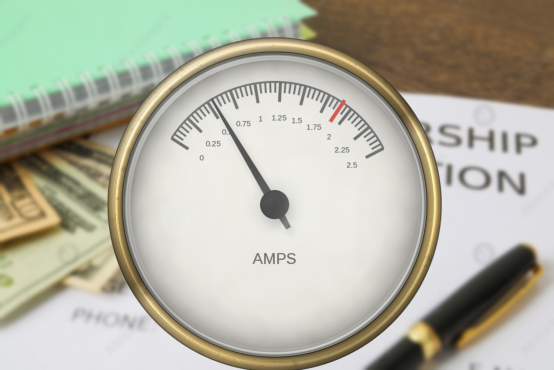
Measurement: 0.55A
